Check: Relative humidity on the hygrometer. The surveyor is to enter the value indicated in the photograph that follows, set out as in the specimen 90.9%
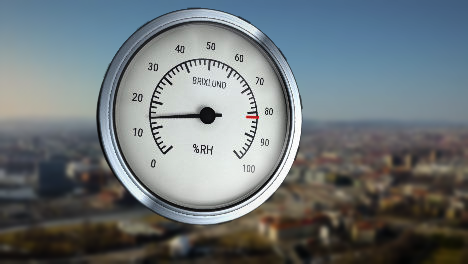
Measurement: 14%
